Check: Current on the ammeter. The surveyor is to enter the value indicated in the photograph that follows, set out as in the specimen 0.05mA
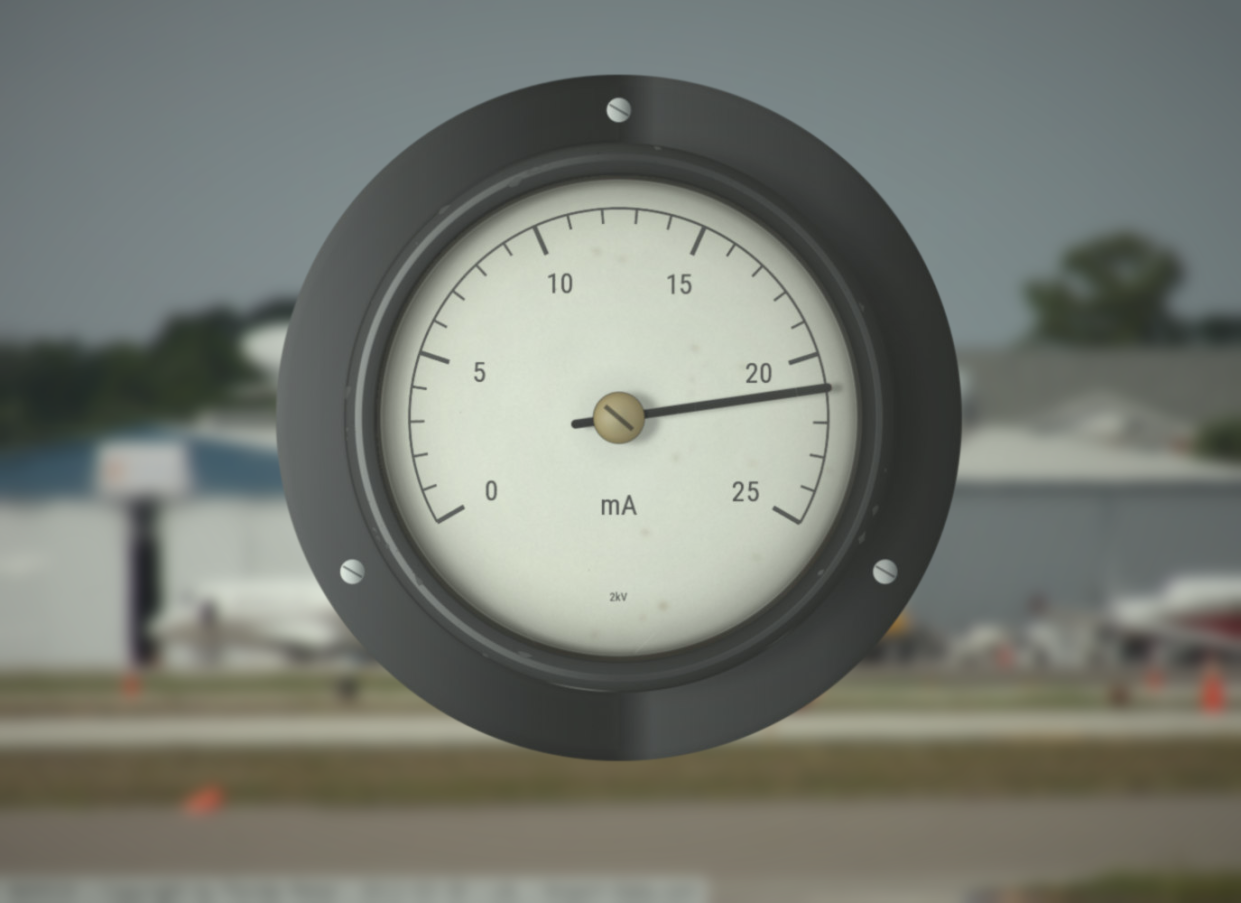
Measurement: 21mA
